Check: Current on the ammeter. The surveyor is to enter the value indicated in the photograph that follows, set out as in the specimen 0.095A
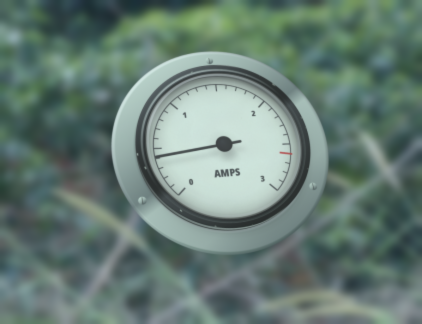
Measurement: 0.4A
